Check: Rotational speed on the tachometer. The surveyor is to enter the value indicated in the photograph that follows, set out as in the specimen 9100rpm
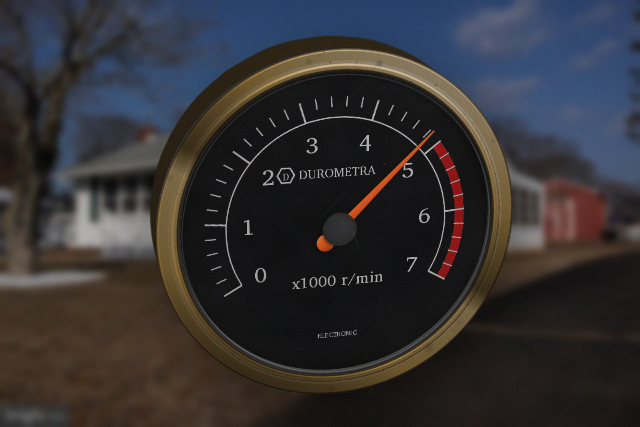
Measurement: 4800rpm
